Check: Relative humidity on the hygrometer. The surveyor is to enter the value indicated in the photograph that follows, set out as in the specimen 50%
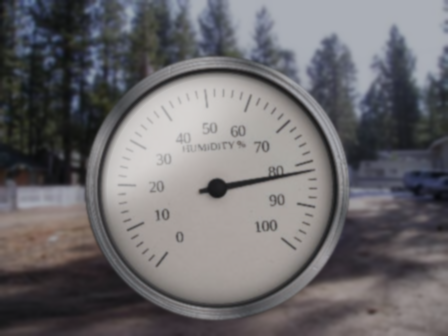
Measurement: 82%
